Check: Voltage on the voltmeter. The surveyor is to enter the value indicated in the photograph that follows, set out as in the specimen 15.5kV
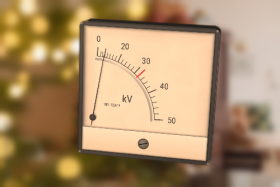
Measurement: 10kV
